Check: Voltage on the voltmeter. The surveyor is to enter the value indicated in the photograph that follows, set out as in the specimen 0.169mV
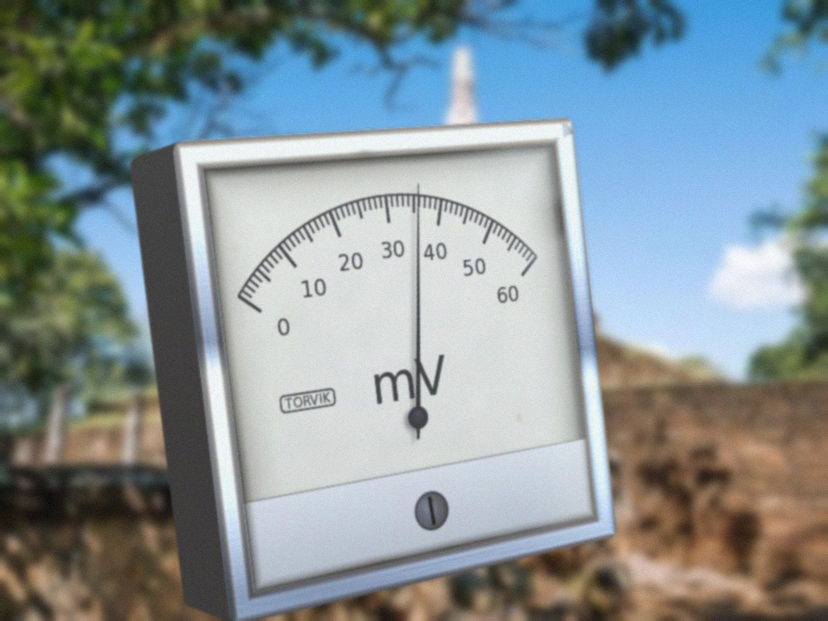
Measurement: 35mV
